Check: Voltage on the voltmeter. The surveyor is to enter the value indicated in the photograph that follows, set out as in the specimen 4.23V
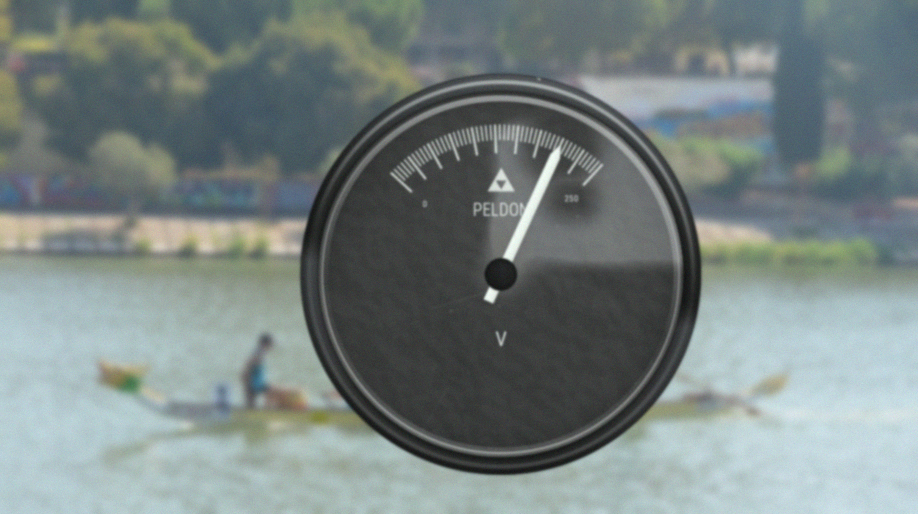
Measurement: 200V
